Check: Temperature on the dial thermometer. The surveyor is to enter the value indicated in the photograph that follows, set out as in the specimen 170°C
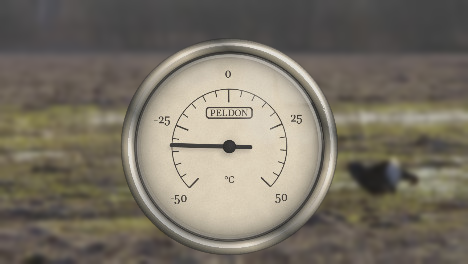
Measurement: -32.5°C
